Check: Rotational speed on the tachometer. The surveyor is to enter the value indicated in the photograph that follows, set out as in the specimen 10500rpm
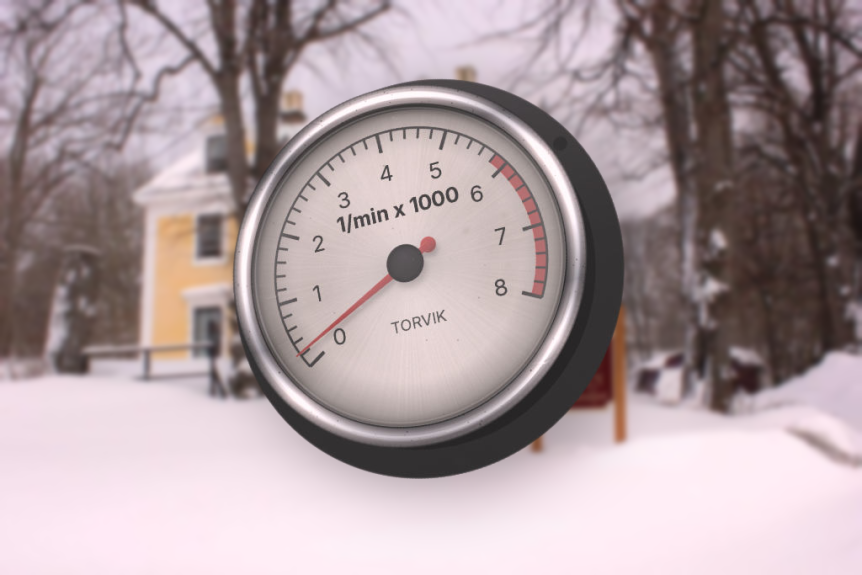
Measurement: 200rpm
